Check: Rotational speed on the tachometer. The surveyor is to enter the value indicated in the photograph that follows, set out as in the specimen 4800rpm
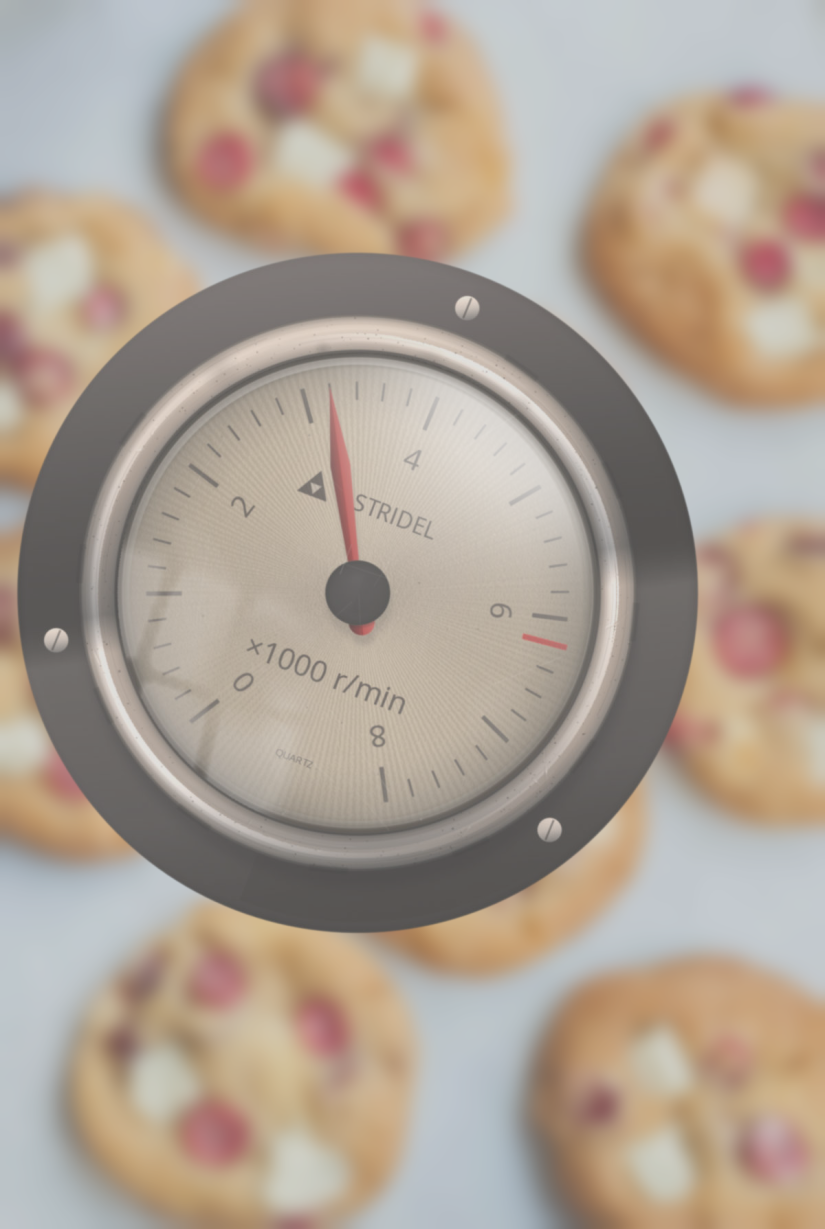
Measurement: 3200rpm
